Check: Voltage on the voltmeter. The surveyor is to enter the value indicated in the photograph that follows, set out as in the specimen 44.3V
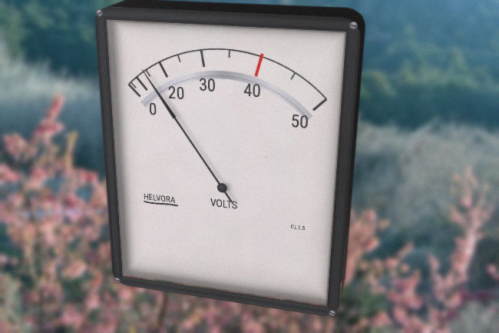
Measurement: 15V
